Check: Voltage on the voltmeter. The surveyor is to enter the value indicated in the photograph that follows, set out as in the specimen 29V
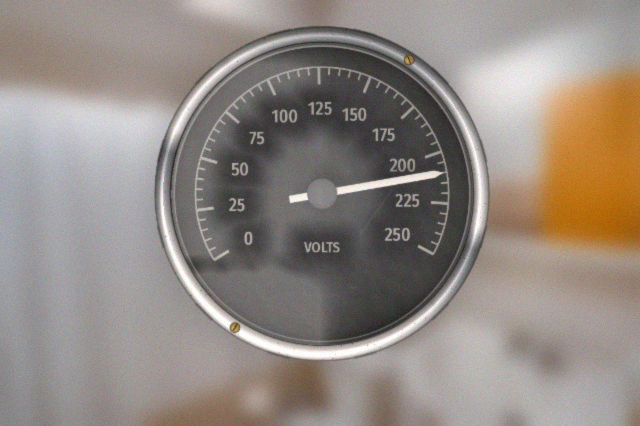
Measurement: 210V
